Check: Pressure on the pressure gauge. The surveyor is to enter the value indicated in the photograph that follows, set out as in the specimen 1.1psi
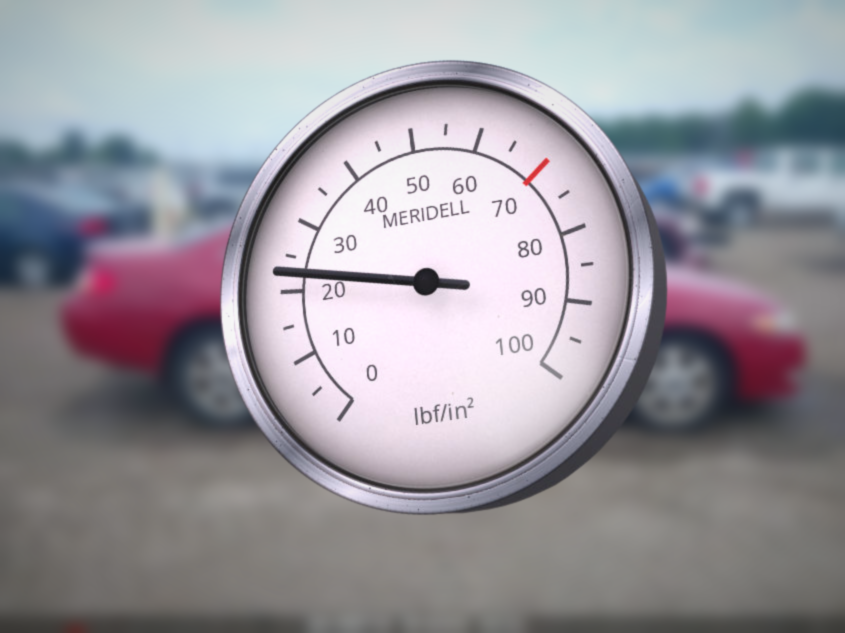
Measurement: 22.5psi
